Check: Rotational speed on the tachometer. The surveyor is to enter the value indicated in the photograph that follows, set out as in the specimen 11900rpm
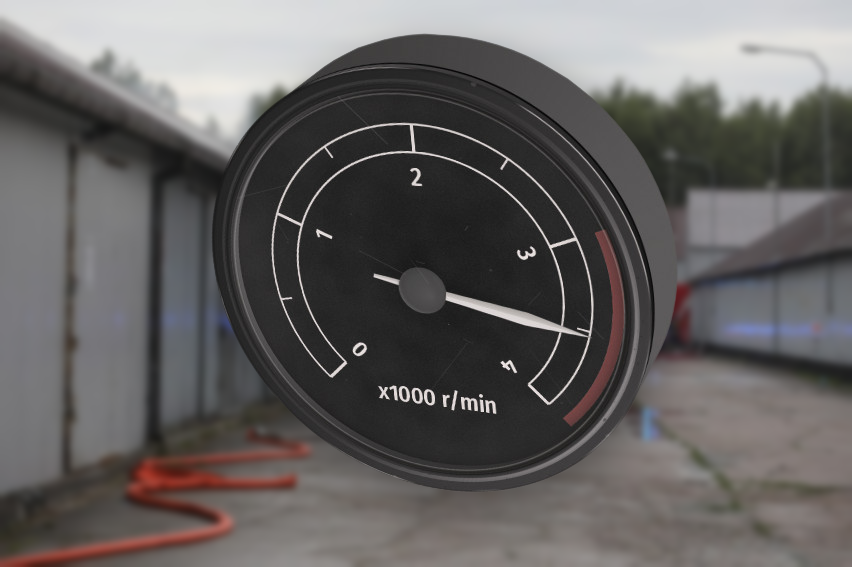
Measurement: 3500rpm
